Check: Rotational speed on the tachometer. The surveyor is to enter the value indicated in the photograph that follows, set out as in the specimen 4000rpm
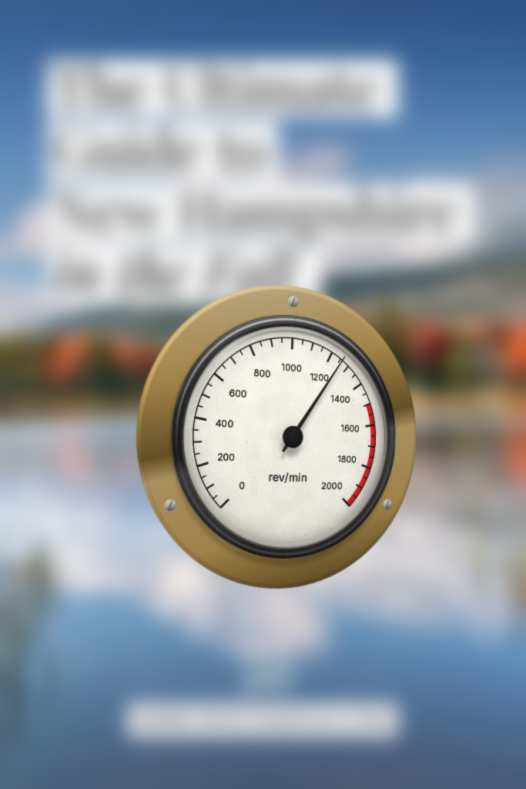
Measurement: 1250rpm
